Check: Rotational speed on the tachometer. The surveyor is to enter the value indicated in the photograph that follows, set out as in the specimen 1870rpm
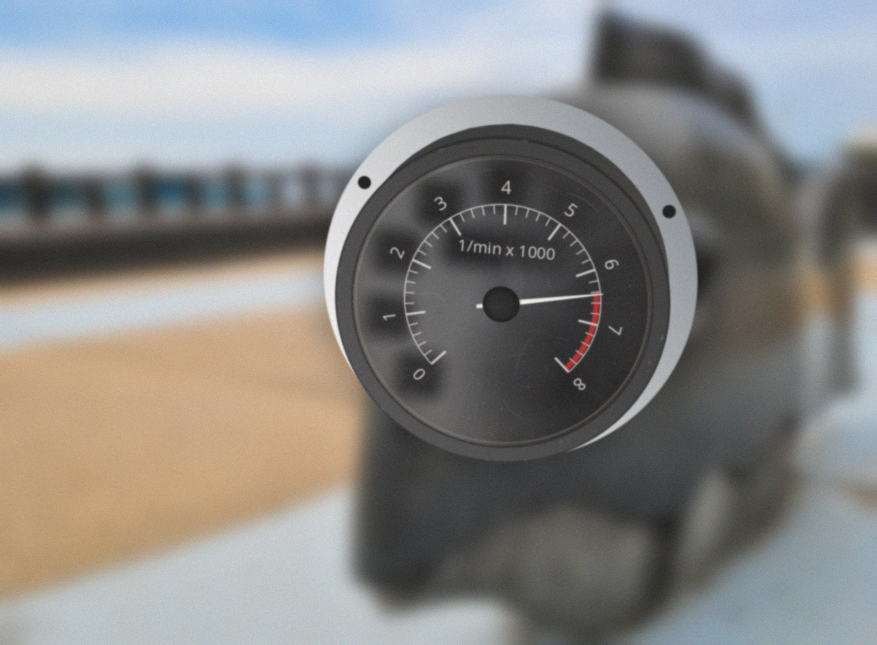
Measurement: 6400rpm
